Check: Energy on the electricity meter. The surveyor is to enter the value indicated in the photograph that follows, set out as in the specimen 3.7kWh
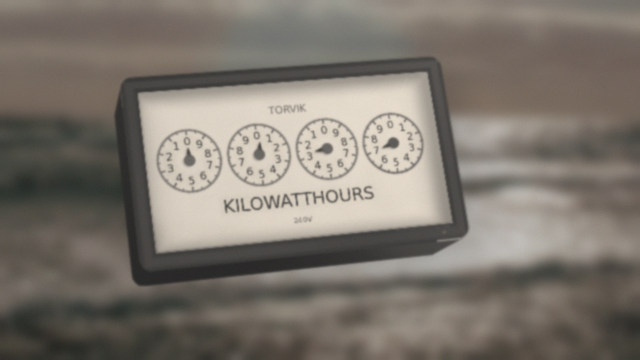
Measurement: 27kWh
